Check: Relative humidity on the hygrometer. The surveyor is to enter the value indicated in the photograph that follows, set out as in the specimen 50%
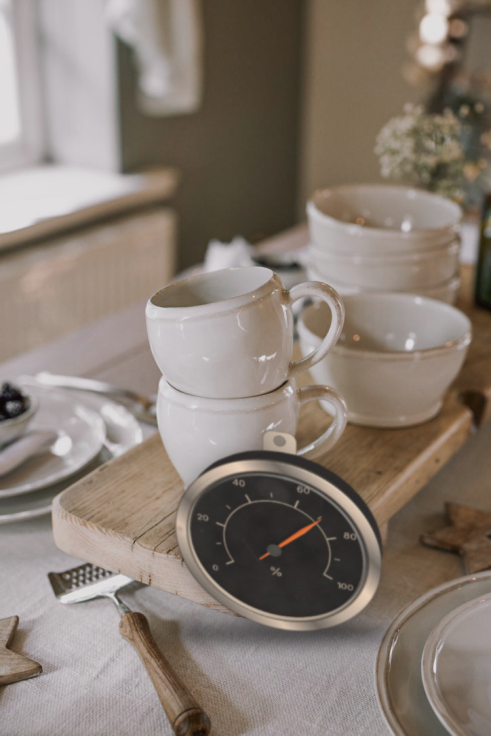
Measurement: 70%
